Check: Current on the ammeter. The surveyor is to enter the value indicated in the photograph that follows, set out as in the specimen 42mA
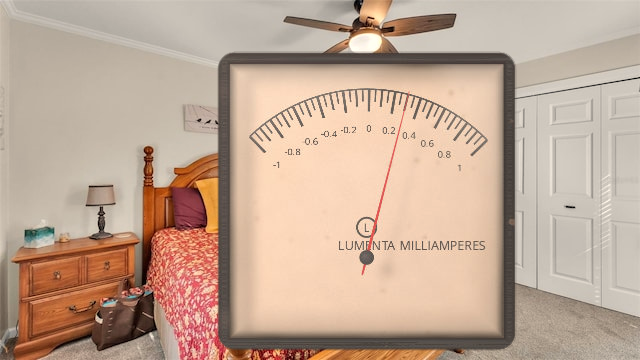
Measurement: 0.3mA
